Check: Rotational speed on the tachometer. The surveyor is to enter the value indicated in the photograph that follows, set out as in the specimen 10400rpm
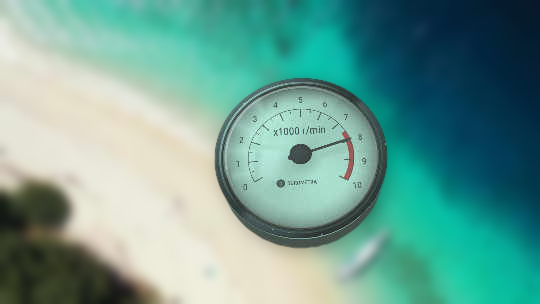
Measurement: 8000rpm
